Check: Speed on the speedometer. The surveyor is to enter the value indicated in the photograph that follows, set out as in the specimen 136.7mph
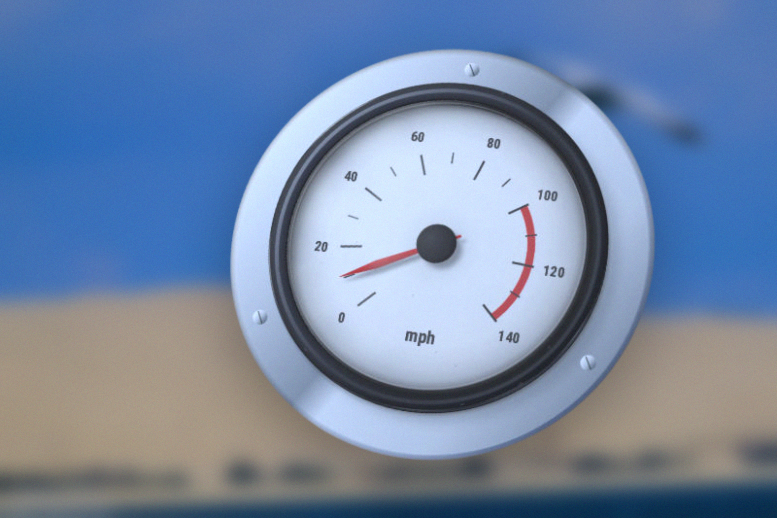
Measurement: 10mph
